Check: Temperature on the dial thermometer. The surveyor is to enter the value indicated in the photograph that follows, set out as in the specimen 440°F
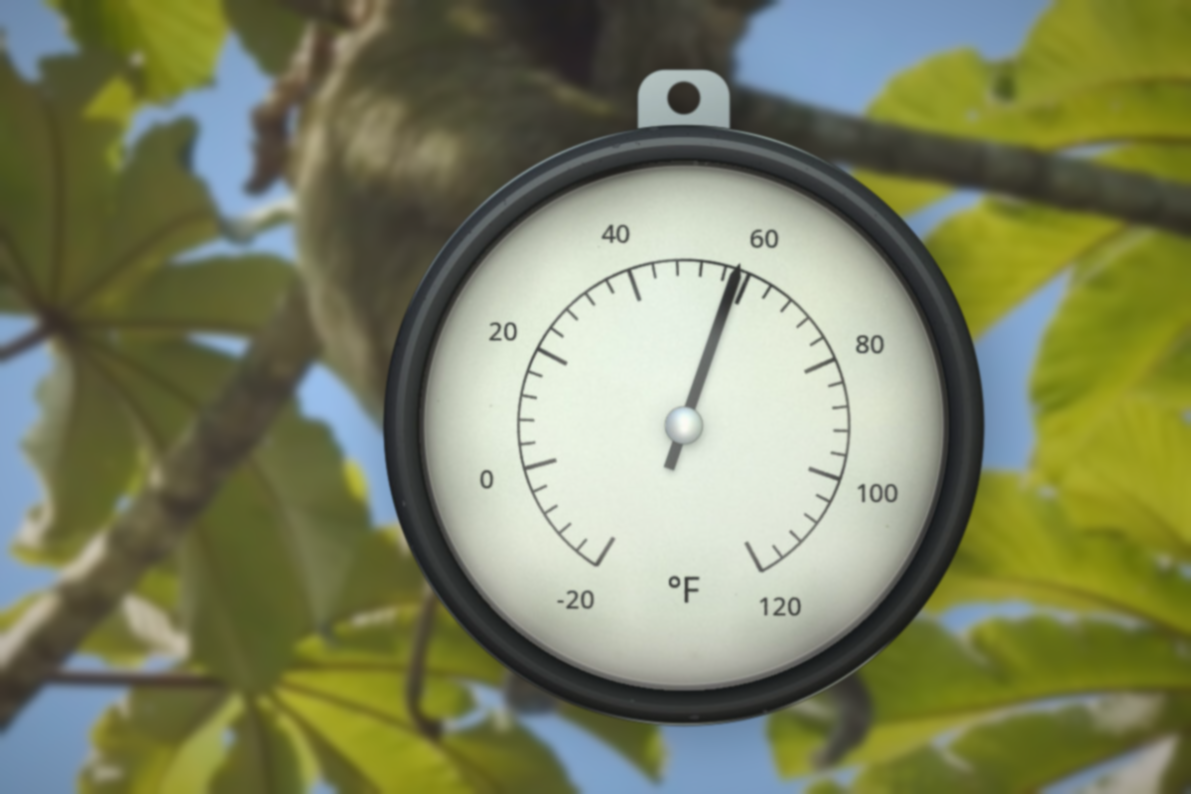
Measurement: 58°F
